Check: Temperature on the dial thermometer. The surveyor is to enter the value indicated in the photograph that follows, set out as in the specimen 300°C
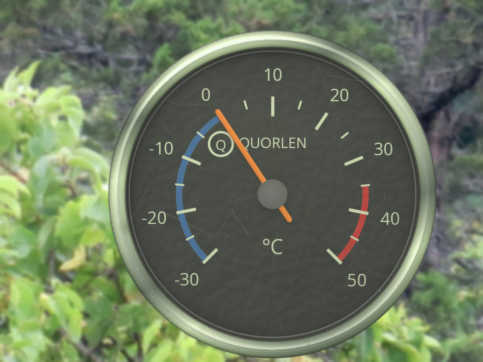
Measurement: 0°C
